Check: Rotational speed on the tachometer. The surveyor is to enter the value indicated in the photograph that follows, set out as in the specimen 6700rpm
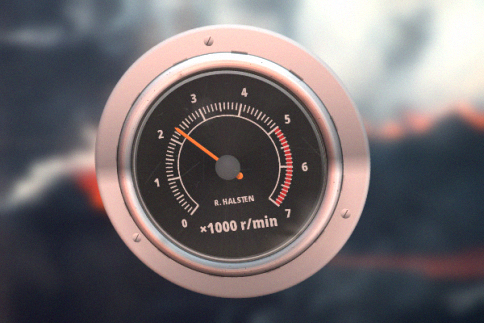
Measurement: 2300rpm
